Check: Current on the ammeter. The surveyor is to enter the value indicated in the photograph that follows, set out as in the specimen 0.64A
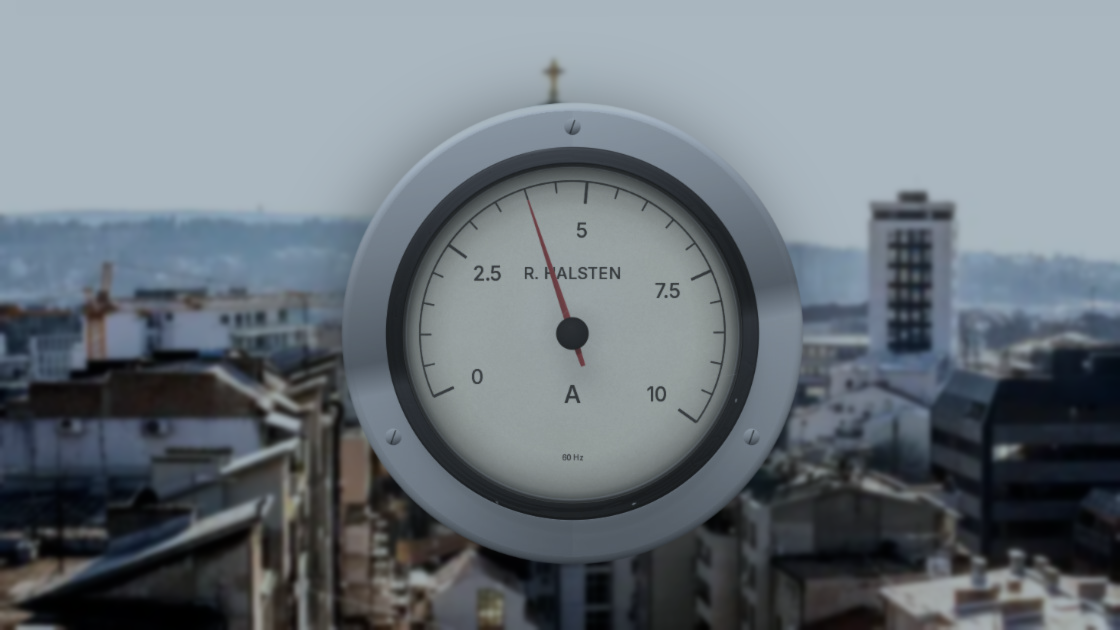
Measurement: 4A
